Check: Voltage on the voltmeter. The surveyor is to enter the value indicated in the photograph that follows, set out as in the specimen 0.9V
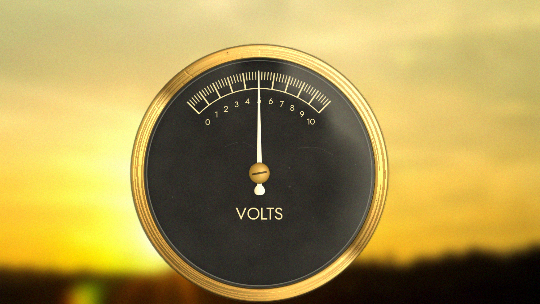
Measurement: 5V
